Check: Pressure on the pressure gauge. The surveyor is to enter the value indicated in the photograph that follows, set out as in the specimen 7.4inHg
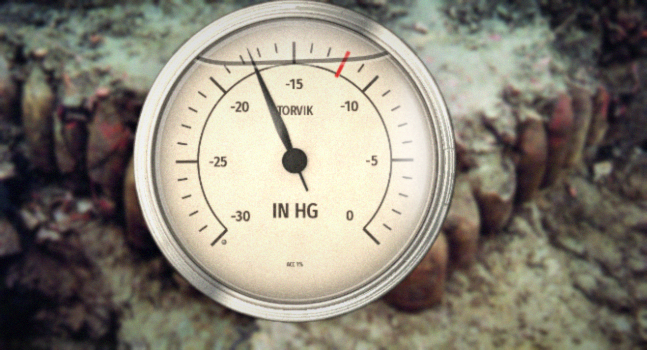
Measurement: -17.5inHg
